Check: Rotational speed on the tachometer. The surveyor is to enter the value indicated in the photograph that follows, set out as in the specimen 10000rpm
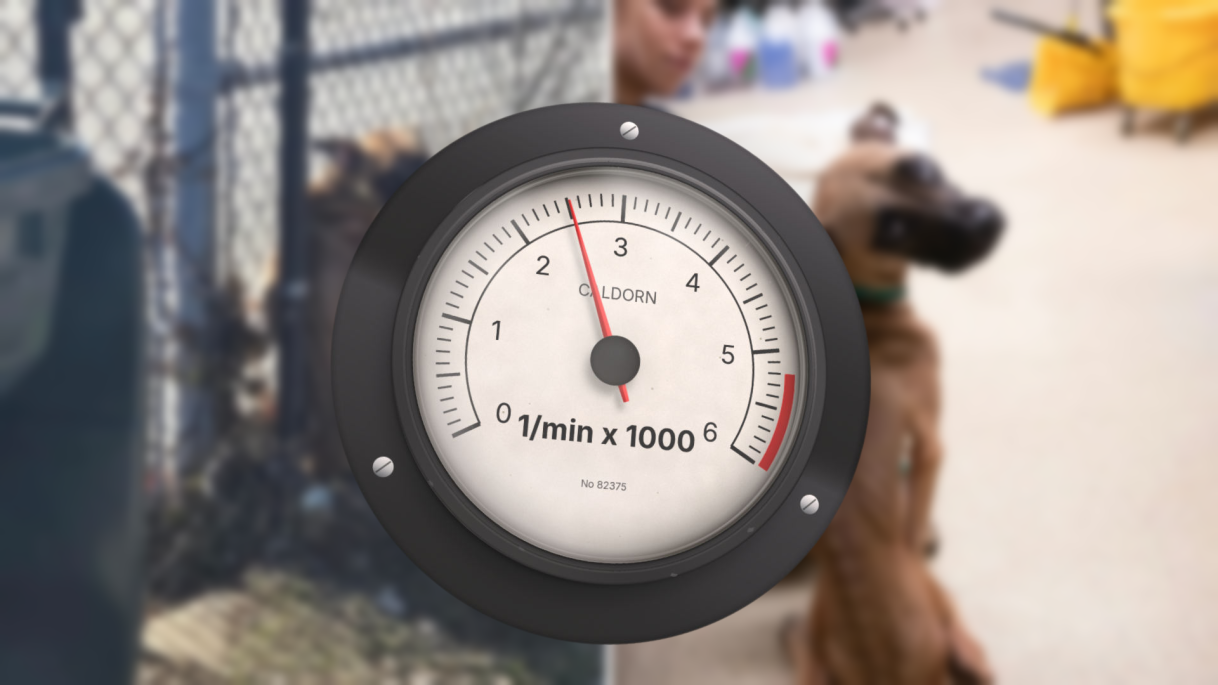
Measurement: 2500rpm
